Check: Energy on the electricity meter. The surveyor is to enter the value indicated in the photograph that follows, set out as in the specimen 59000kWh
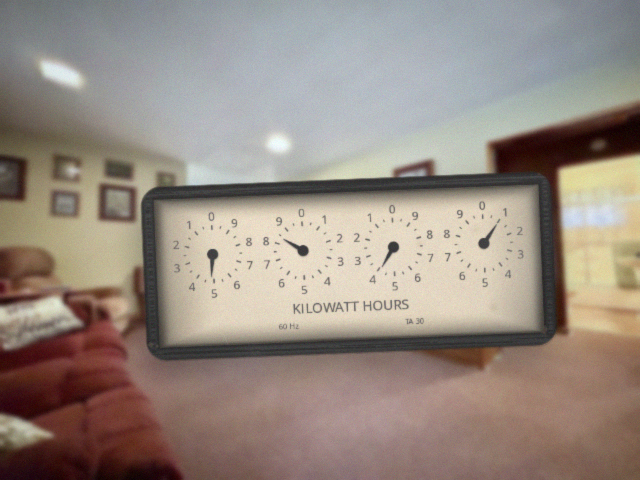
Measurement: 4841kWh
